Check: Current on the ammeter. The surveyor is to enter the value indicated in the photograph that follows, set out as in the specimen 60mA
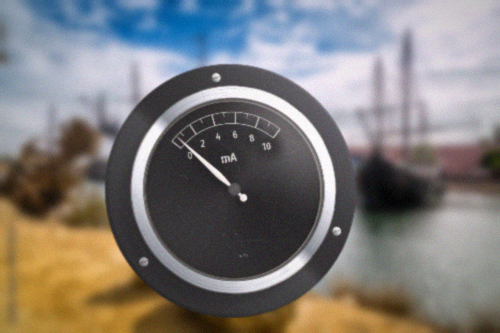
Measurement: 0.5mA
